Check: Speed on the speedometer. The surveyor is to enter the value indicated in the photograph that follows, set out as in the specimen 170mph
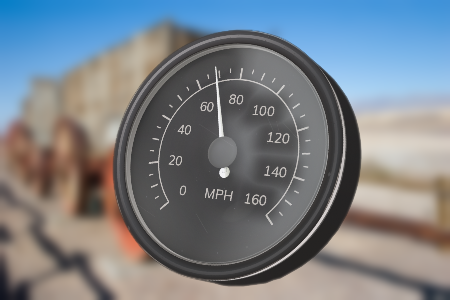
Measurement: 70mph
